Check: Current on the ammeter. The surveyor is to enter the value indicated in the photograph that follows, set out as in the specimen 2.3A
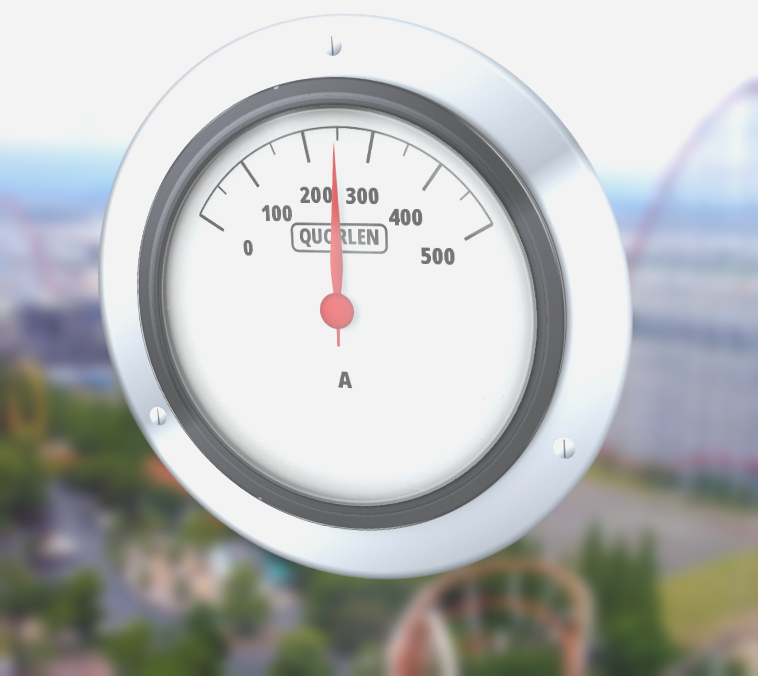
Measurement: 250A
